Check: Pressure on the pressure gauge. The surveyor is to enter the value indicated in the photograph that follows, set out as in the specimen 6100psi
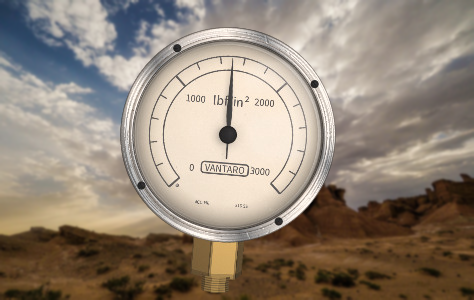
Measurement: 1500psi
